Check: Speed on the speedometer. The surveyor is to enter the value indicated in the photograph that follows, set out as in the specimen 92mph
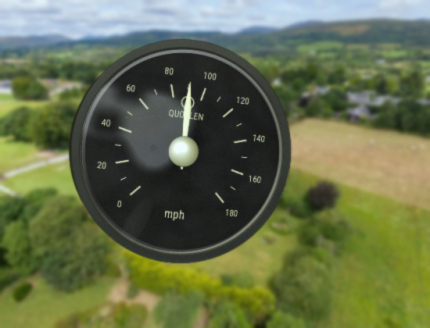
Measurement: 90mph
